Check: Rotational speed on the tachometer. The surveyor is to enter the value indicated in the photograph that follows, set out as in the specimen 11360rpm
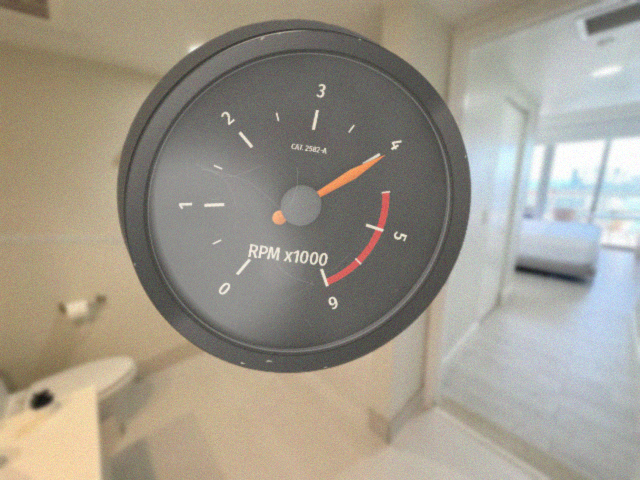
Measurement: 4000rpm
